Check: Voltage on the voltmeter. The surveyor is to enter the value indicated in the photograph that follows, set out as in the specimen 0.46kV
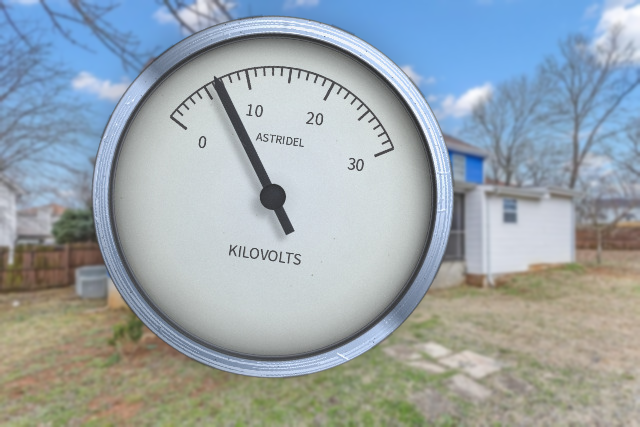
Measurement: 6.5kV
